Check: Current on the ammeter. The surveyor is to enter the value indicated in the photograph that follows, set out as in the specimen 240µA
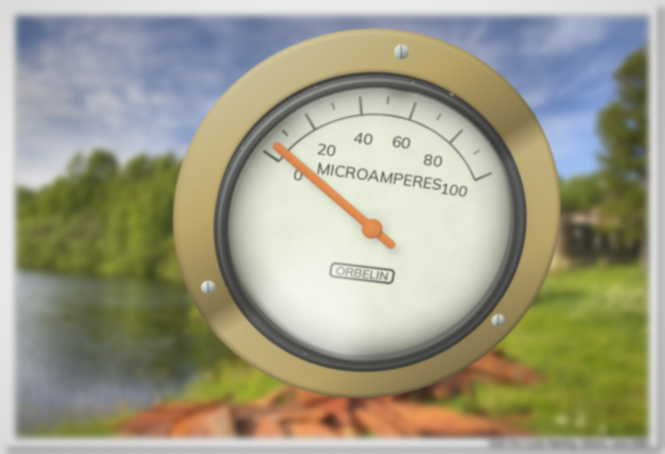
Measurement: 5µA
